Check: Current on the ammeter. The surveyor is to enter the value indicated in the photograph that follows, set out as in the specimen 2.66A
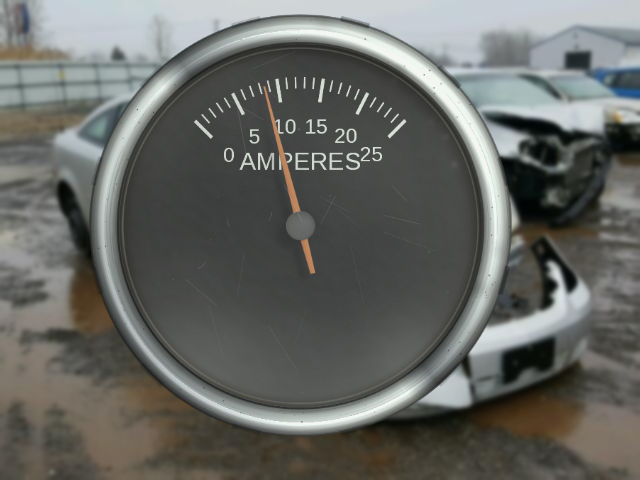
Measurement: 8.5A
